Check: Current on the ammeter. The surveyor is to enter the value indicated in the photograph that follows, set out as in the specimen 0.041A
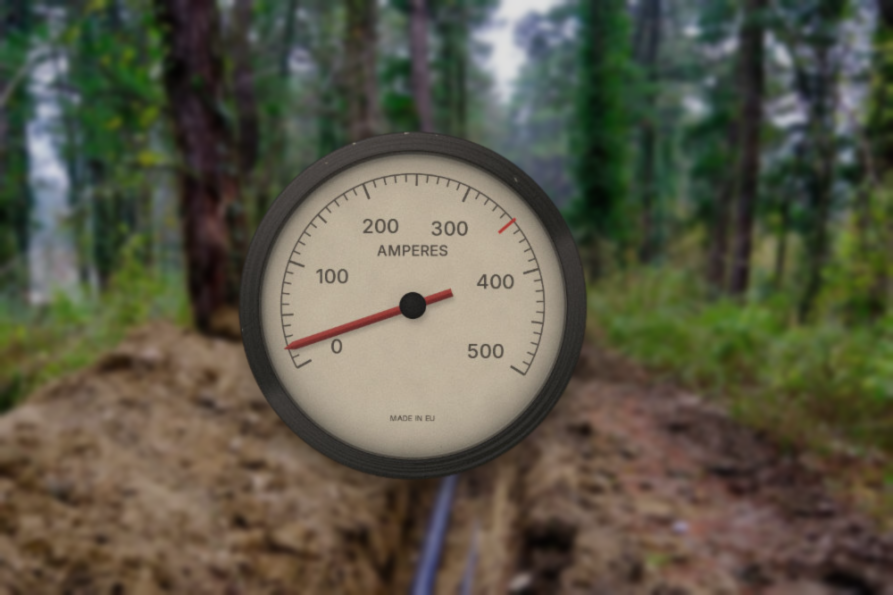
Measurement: 20A
